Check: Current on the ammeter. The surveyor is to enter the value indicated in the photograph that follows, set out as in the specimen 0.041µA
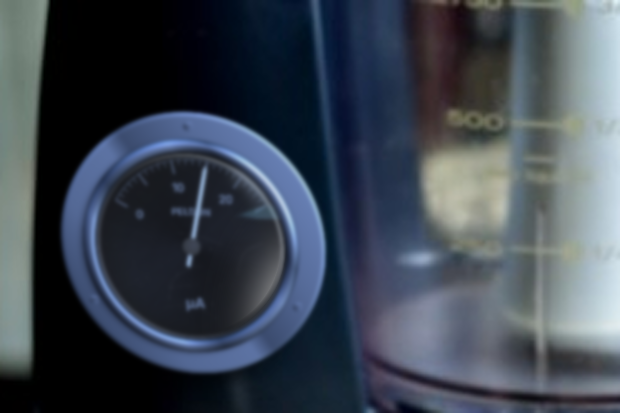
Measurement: 15µA
